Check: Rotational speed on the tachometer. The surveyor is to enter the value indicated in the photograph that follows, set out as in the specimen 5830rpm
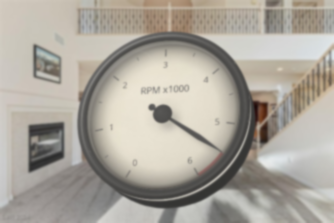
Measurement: 5500rpm
